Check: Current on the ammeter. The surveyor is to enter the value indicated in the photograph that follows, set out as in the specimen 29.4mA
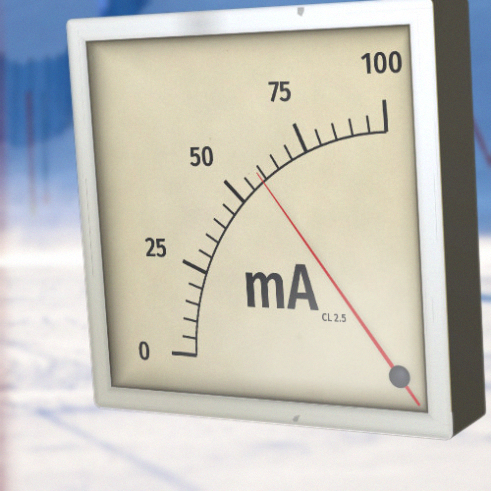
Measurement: 60mA
